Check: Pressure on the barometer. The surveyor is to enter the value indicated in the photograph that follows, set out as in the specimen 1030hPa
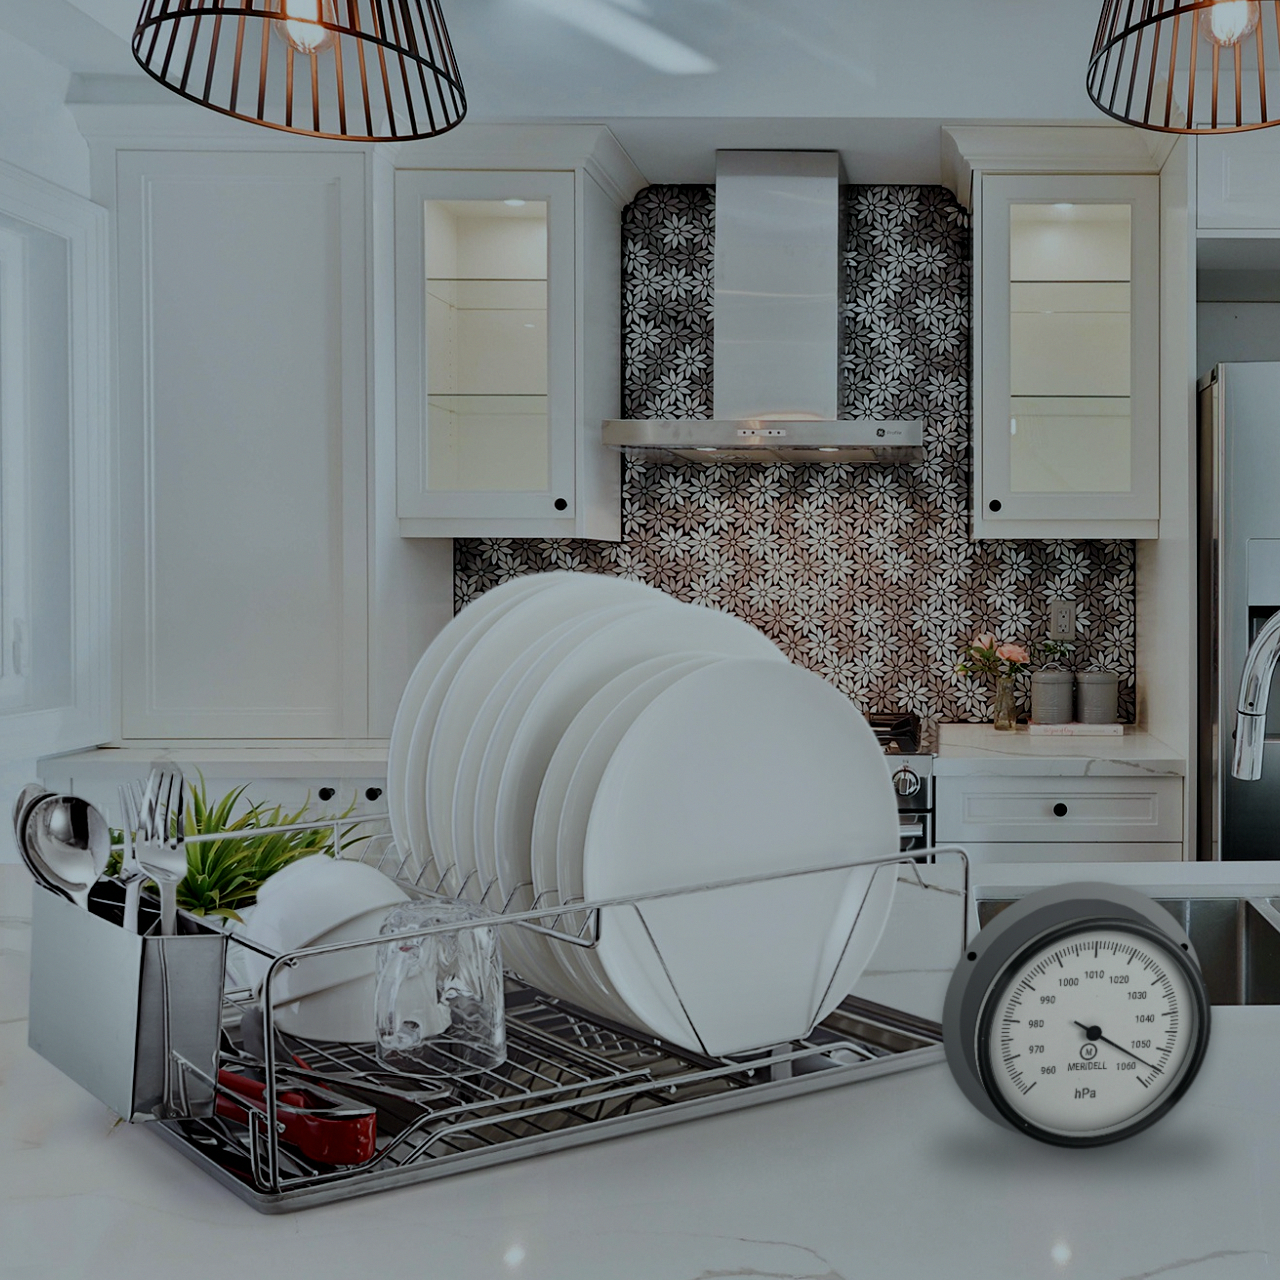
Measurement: 1055hPa
